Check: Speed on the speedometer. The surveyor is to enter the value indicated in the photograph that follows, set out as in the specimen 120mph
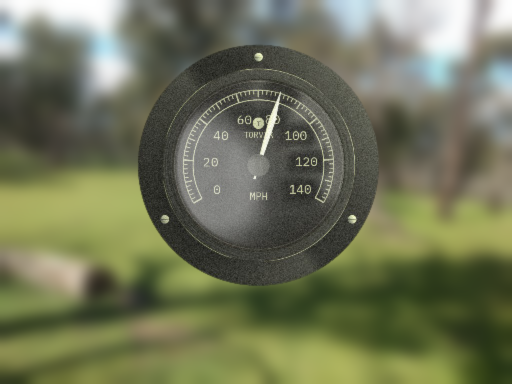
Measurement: 80mph
